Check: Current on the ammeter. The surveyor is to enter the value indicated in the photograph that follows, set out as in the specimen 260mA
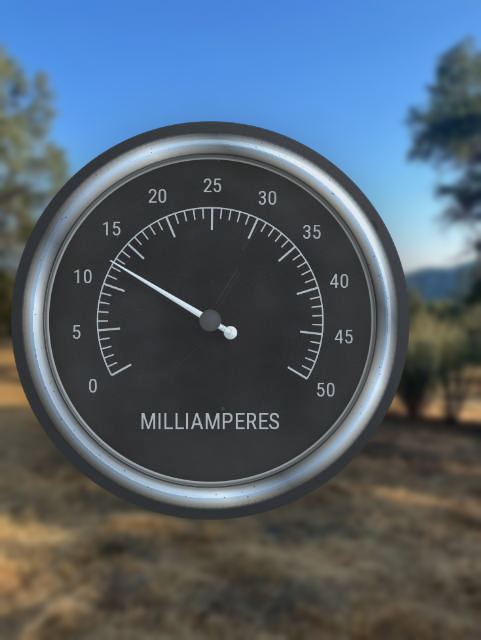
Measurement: 12.5mA
